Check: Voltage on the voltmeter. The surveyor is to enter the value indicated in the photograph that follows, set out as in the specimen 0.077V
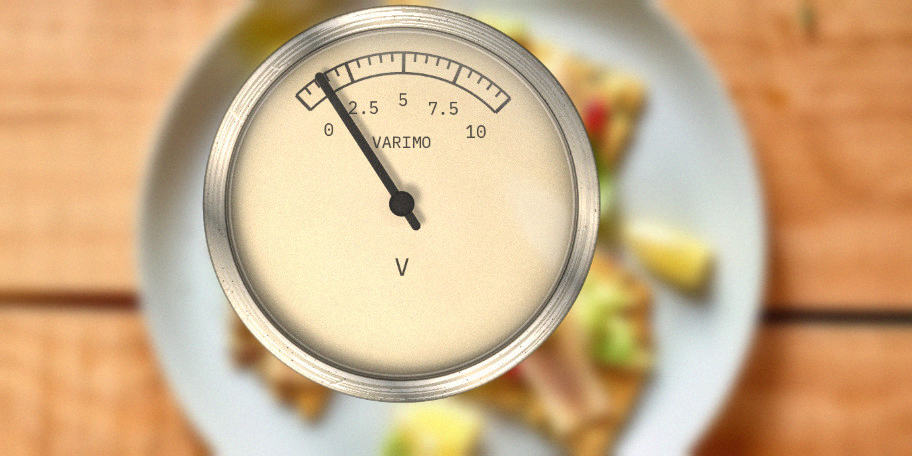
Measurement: 1.25V
